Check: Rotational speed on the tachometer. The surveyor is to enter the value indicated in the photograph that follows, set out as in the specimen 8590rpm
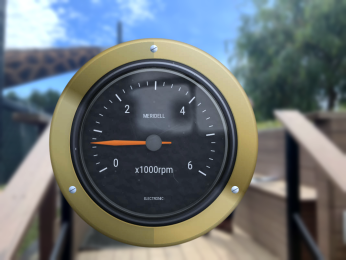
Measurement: 700rpm
